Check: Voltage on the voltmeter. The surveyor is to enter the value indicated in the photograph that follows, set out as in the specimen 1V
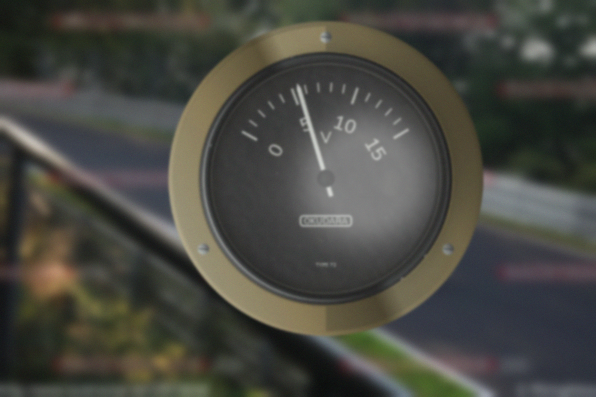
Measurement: 5.5V
